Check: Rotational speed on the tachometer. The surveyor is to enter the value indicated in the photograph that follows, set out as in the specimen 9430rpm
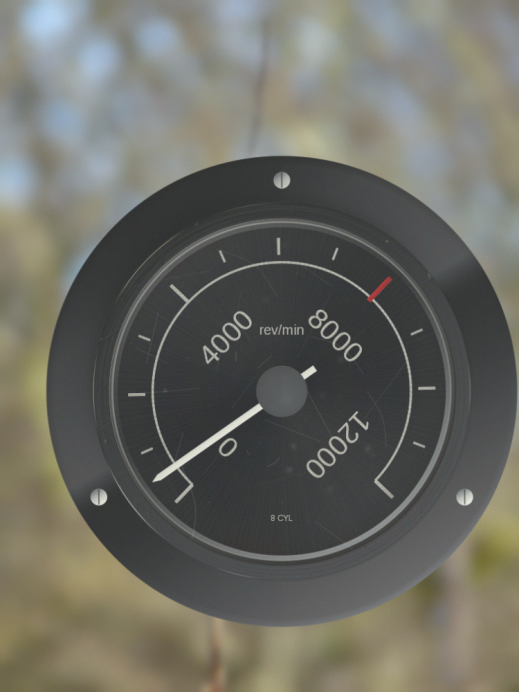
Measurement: 500rpm
